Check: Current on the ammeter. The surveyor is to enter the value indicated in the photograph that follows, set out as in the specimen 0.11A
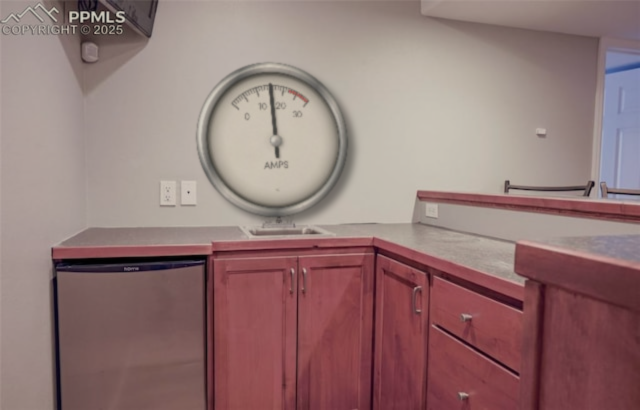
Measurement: 15A
